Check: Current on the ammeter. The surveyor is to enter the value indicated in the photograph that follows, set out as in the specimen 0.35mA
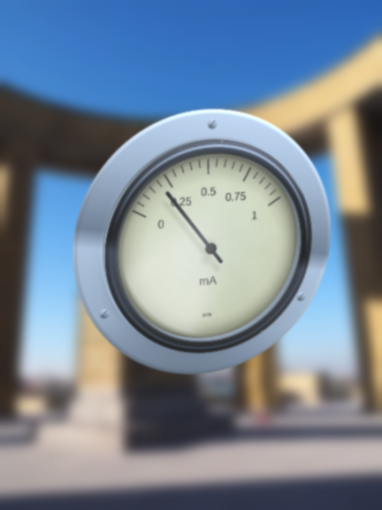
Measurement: 0.2mA
